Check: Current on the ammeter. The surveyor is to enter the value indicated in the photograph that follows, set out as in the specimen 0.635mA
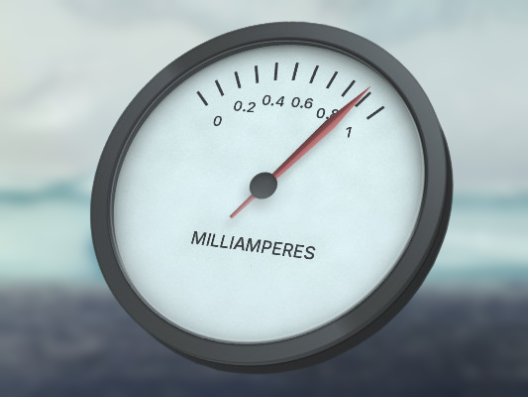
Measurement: 0.9mA
